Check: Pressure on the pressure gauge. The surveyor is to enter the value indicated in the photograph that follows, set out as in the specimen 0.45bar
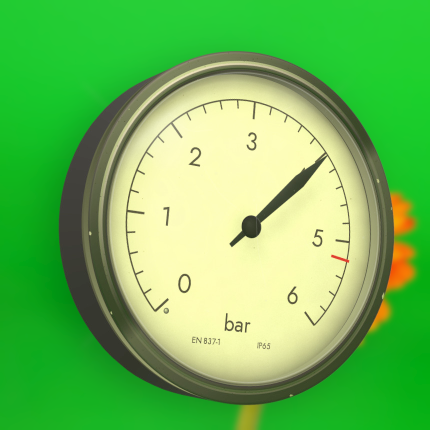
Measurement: 4bar
